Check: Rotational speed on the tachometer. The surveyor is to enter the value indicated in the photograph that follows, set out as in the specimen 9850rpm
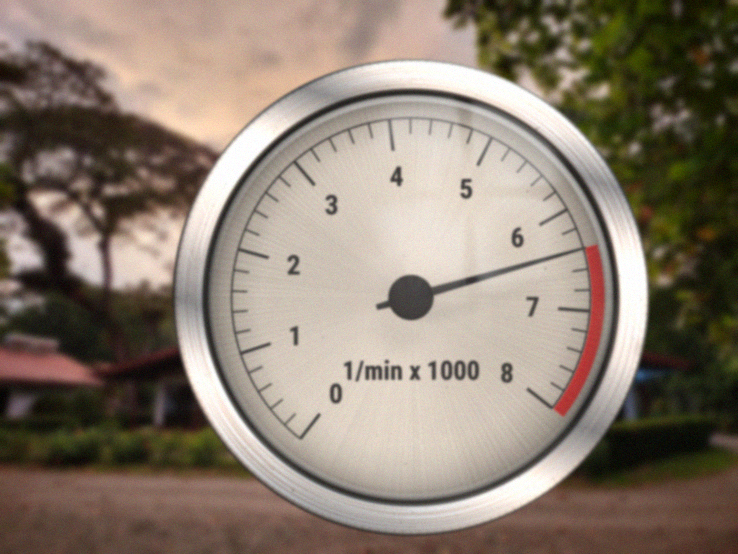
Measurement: 6400rpm
